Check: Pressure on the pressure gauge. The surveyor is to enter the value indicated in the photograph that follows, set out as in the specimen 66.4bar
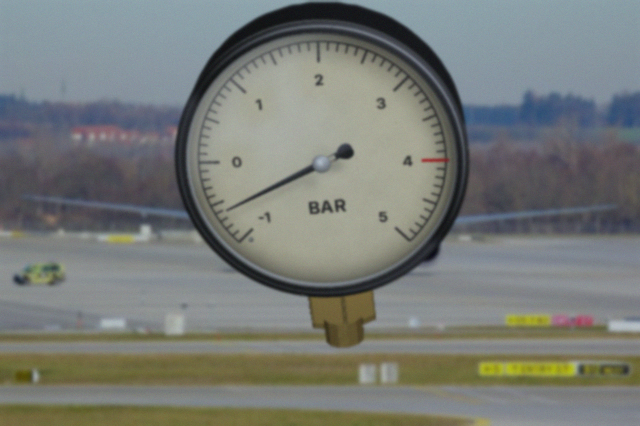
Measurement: -0.6bar
